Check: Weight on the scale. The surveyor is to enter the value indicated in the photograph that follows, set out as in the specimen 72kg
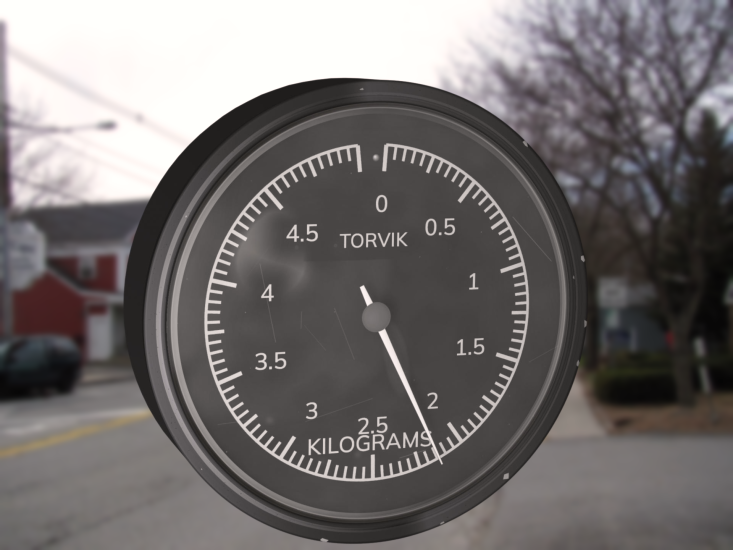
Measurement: 2.15kg
